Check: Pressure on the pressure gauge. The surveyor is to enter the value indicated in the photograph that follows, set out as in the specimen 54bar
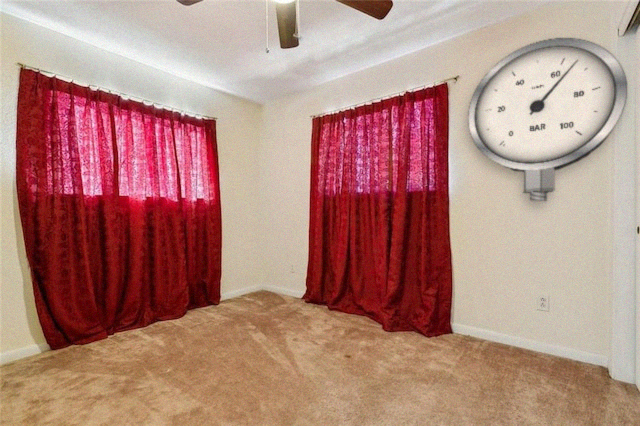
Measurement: 65bar
